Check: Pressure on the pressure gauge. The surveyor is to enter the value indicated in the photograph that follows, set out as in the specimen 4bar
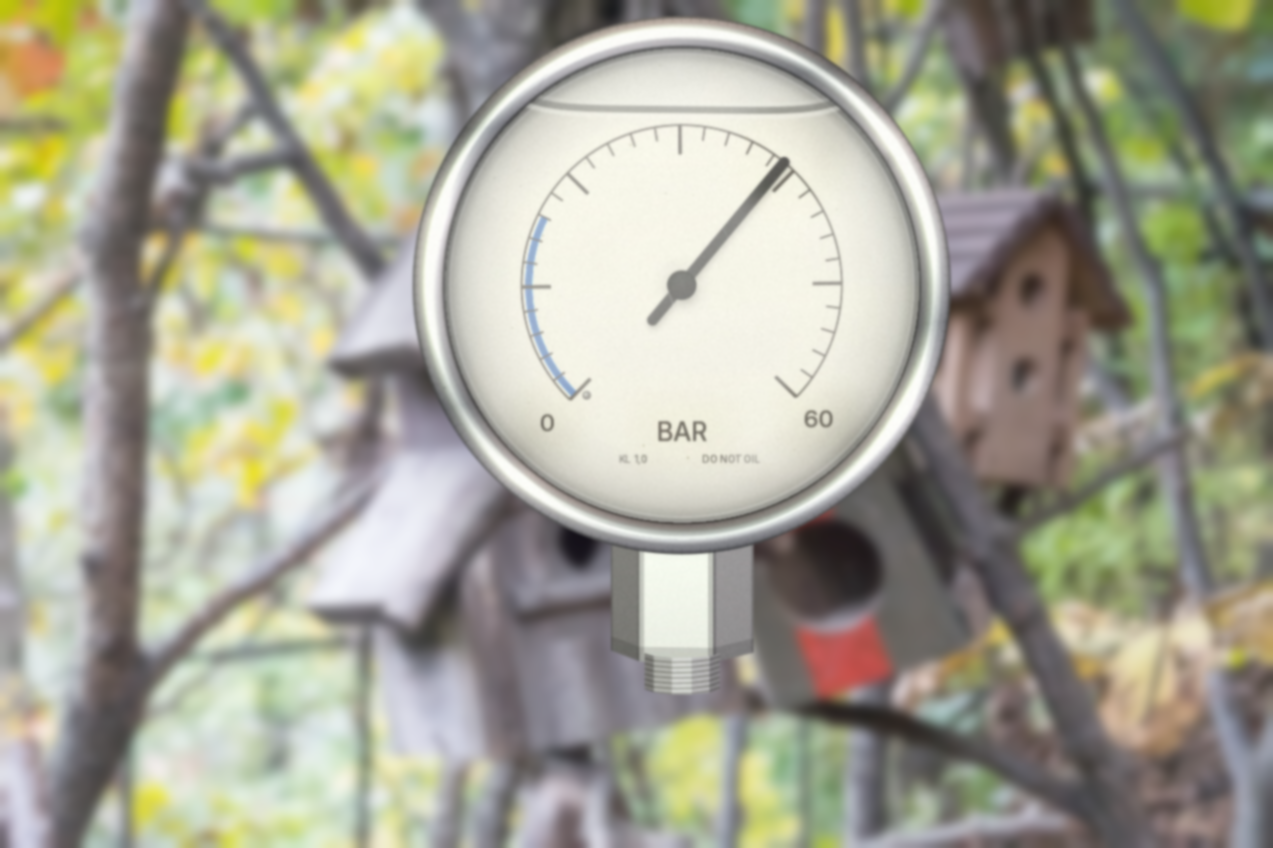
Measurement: 39bar
